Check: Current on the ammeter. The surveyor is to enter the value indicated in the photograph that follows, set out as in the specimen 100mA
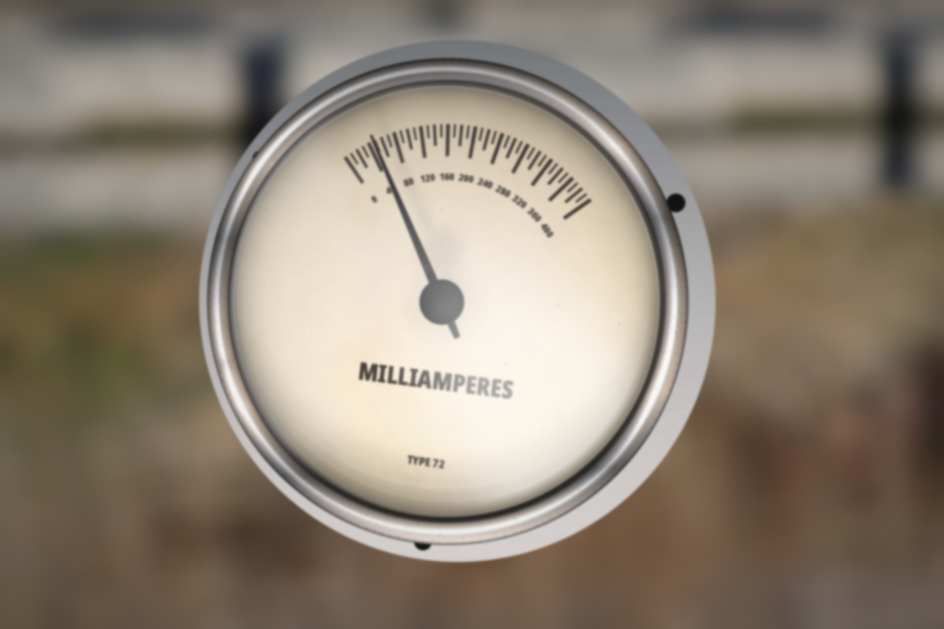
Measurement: 50mA
